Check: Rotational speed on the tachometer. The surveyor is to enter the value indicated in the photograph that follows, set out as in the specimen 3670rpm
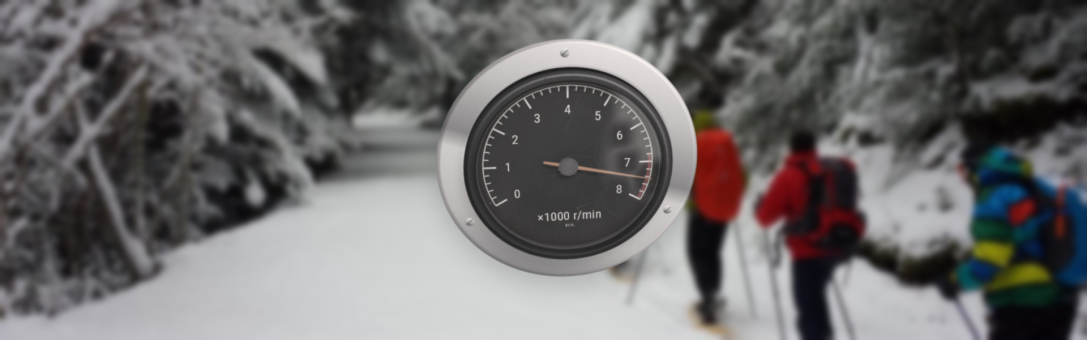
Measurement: 7400rpm
